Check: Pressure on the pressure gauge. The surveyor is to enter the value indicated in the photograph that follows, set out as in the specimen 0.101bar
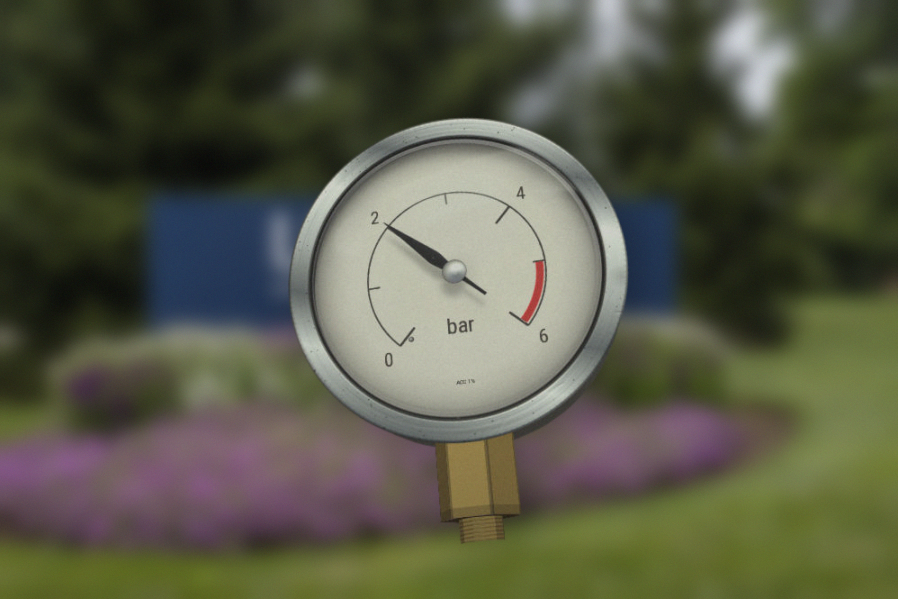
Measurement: 2bar
